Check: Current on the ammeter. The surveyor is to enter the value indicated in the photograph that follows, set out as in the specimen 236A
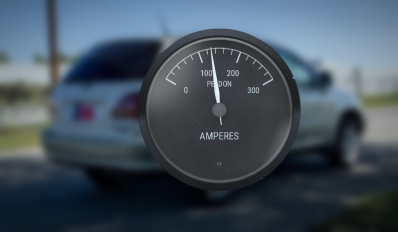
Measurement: 130A
